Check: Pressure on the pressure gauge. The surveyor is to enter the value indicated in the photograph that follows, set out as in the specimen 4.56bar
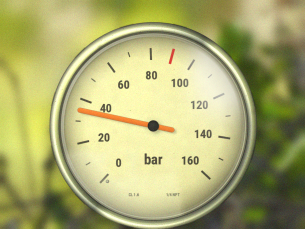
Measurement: 35bar
